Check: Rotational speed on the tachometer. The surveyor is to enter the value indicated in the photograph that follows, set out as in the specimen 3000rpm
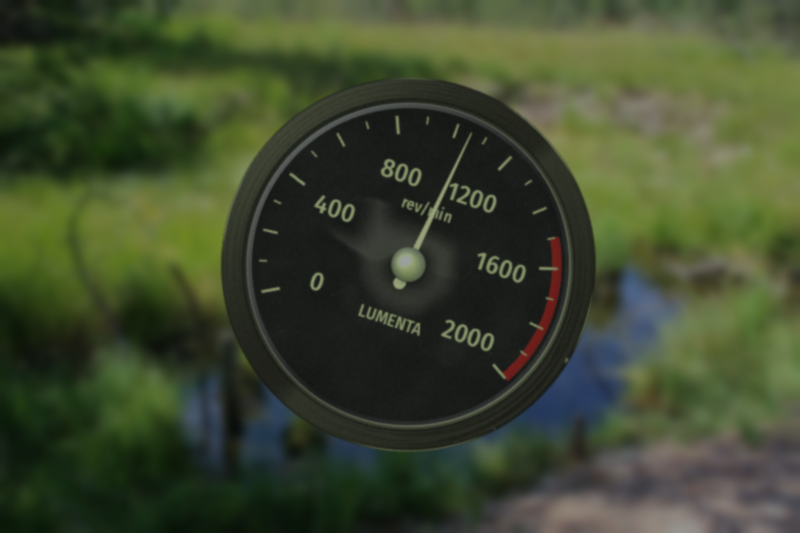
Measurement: 1050rpm
